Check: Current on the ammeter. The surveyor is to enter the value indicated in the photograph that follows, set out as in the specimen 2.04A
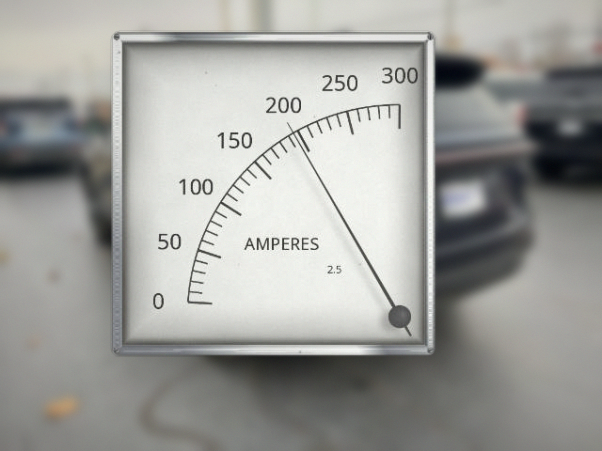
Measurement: 195A
